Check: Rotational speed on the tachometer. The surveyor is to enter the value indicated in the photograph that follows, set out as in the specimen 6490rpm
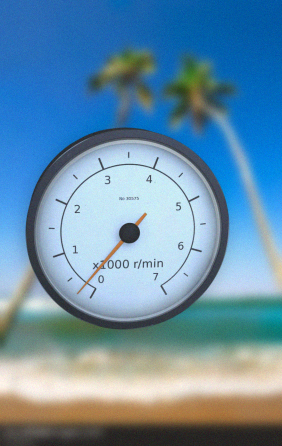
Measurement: 250rpm
